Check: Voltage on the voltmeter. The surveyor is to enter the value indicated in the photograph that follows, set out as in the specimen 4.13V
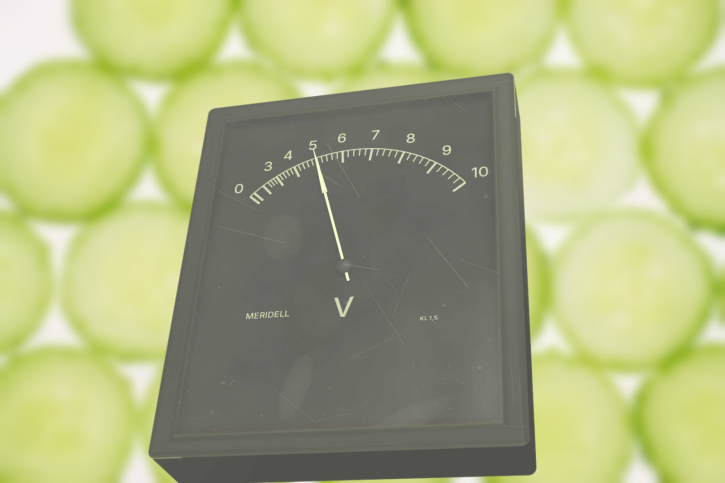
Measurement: 5V
